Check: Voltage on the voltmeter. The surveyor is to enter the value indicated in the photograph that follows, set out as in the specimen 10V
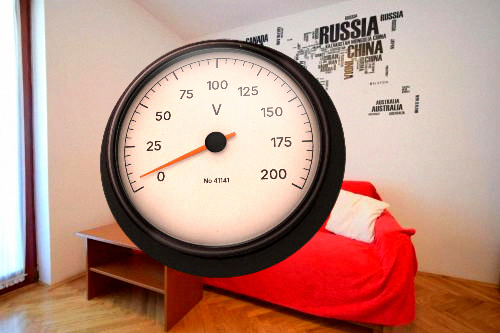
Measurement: 5V
